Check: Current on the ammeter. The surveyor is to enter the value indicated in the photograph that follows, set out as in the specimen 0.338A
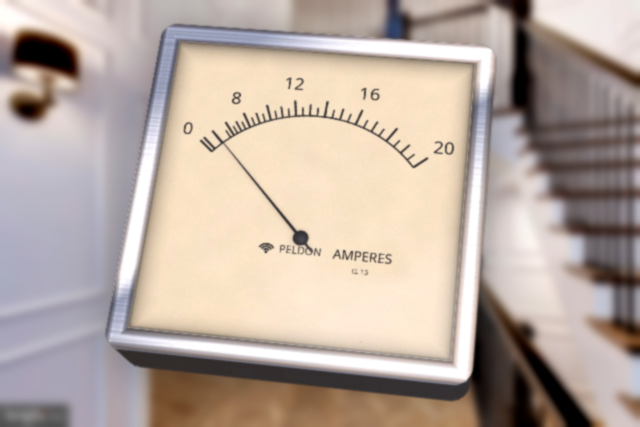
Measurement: 4A
